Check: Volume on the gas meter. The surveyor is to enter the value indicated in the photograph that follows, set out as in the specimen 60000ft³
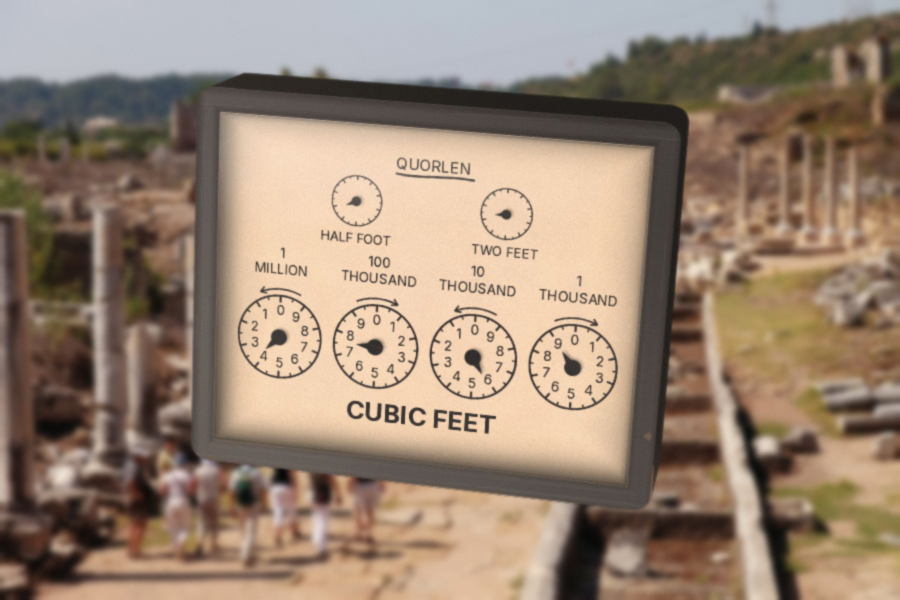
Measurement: 375900ft³
